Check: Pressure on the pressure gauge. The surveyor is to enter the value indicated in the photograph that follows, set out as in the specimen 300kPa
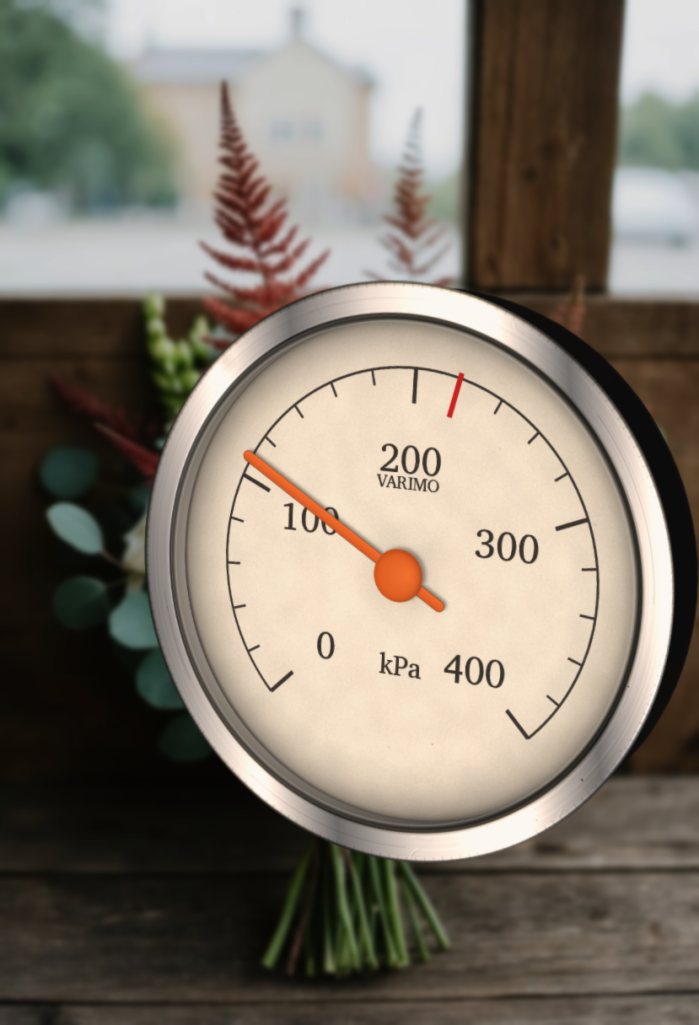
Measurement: 110kPa
